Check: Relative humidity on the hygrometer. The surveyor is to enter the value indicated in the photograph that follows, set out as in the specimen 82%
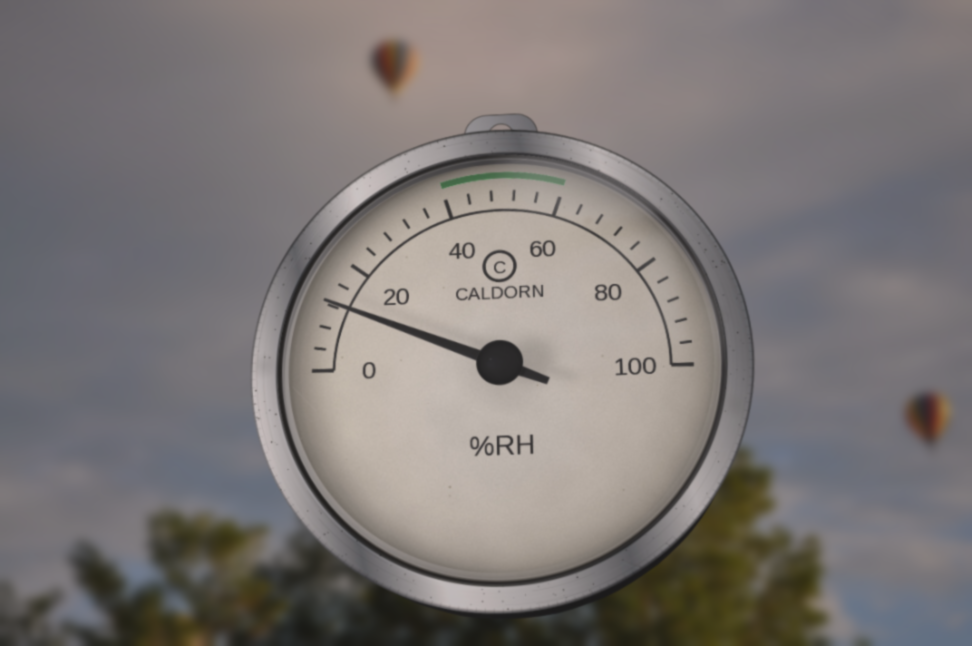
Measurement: 12%
